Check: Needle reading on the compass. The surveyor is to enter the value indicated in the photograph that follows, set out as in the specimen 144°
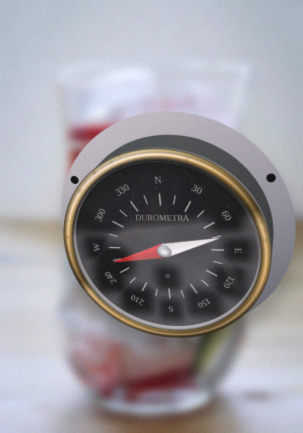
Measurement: 255°
